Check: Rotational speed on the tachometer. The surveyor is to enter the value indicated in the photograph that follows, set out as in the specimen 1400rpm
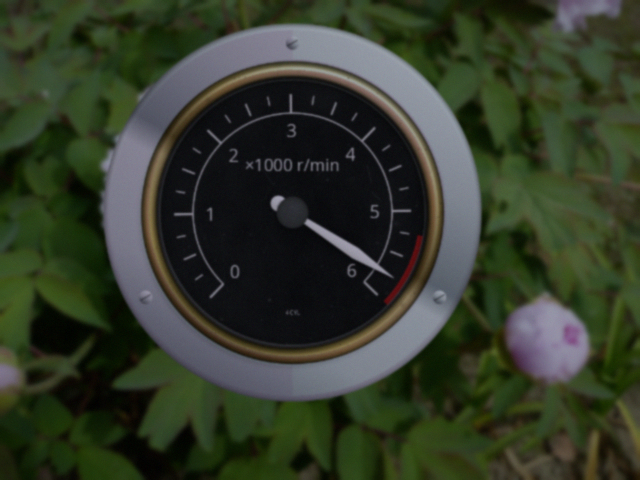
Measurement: 5750rpm
